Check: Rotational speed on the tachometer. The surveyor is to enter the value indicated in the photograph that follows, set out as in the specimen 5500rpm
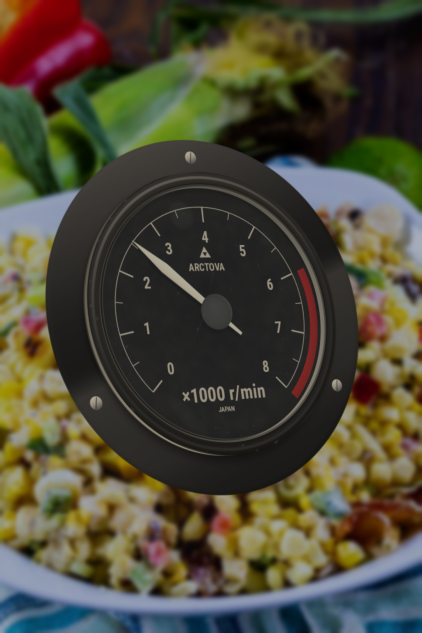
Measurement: 2500rpm
